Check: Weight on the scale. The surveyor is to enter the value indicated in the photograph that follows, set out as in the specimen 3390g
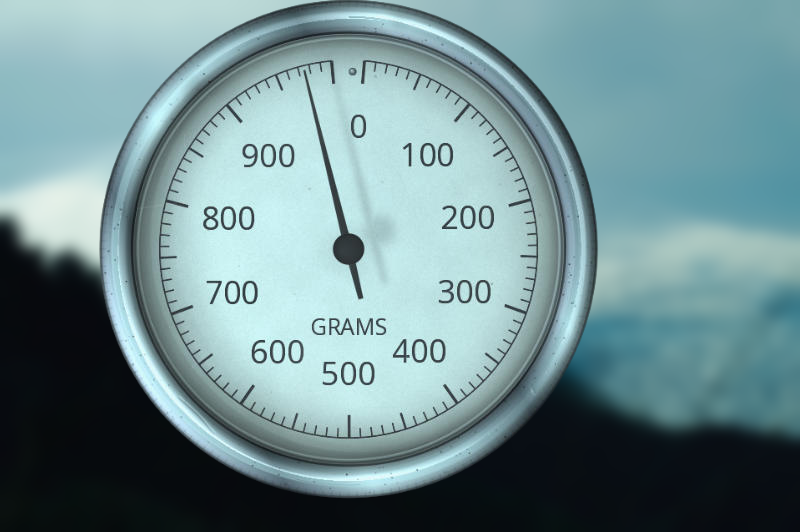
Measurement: 975g
